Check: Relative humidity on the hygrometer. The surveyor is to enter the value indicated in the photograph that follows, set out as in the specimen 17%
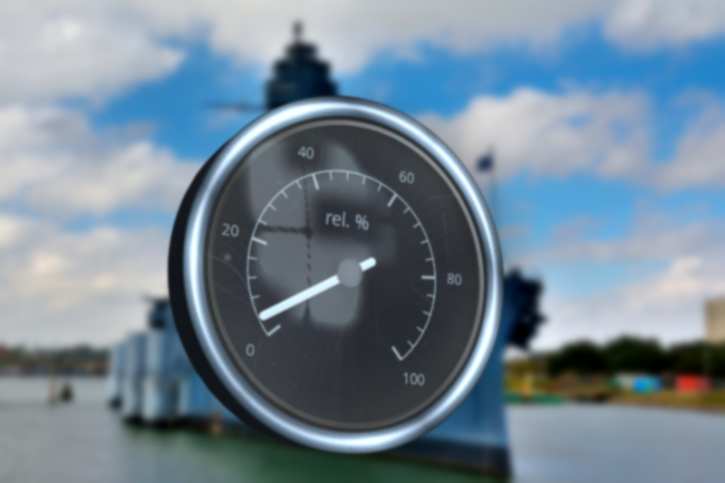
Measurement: 4%
